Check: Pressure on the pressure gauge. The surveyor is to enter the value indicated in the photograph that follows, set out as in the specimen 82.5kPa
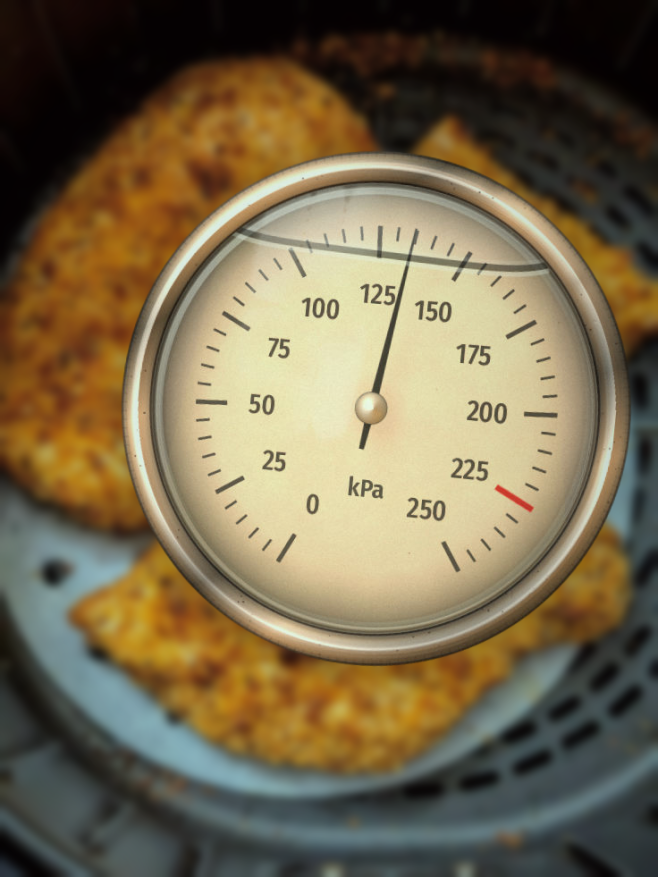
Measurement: 135kPa
